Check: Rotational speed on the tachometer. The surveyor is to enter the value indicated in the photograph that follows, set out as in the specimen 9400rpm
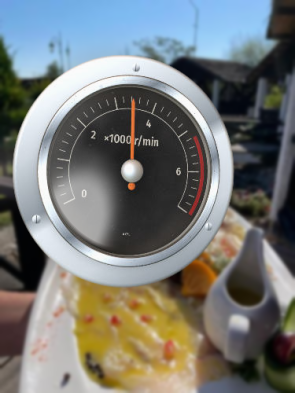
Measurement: 3400rpm
